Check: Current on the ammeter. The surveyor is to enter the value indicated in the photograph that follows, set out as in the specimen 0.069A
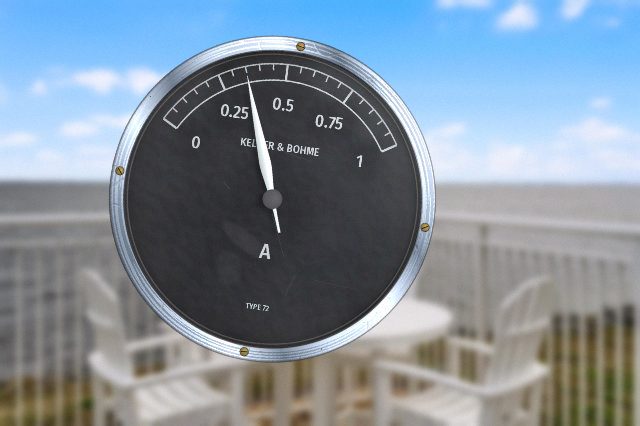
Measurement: 0.35A
